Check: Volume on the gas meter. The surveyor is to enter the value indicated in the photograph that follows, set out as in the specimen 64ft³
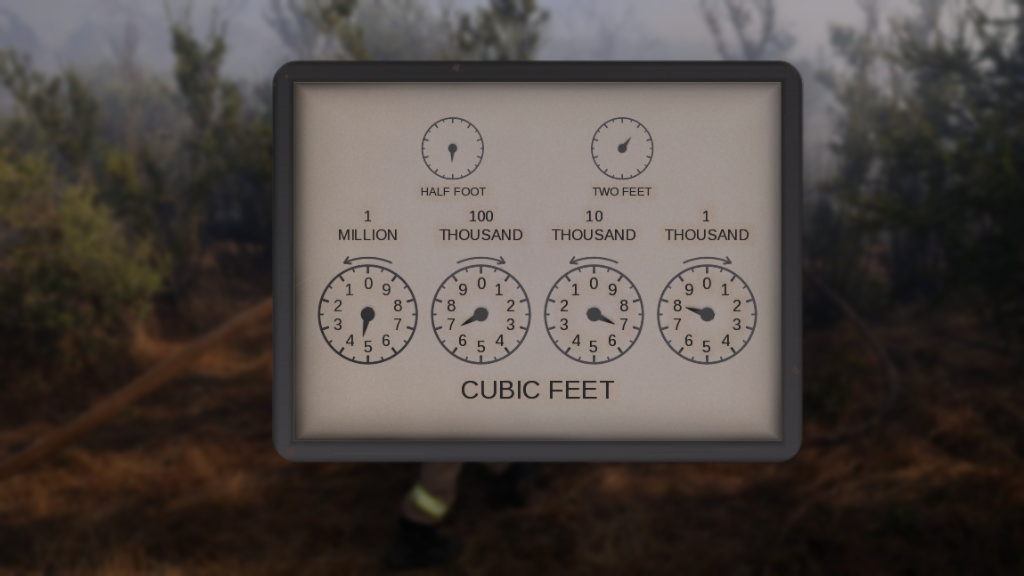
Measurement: 466800ft³
